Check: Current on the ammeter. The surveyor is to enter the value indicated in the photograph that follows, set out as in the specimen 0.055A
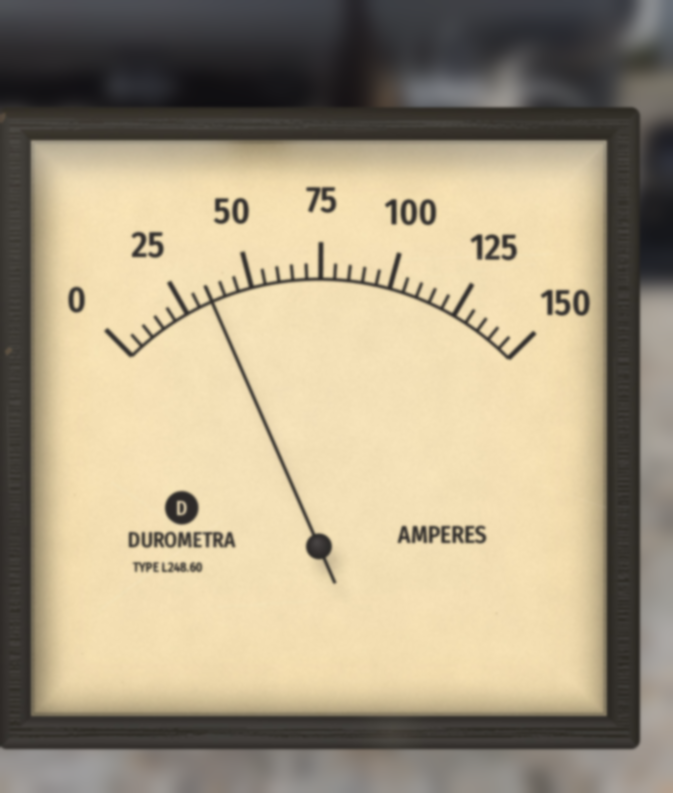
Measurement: 35A
